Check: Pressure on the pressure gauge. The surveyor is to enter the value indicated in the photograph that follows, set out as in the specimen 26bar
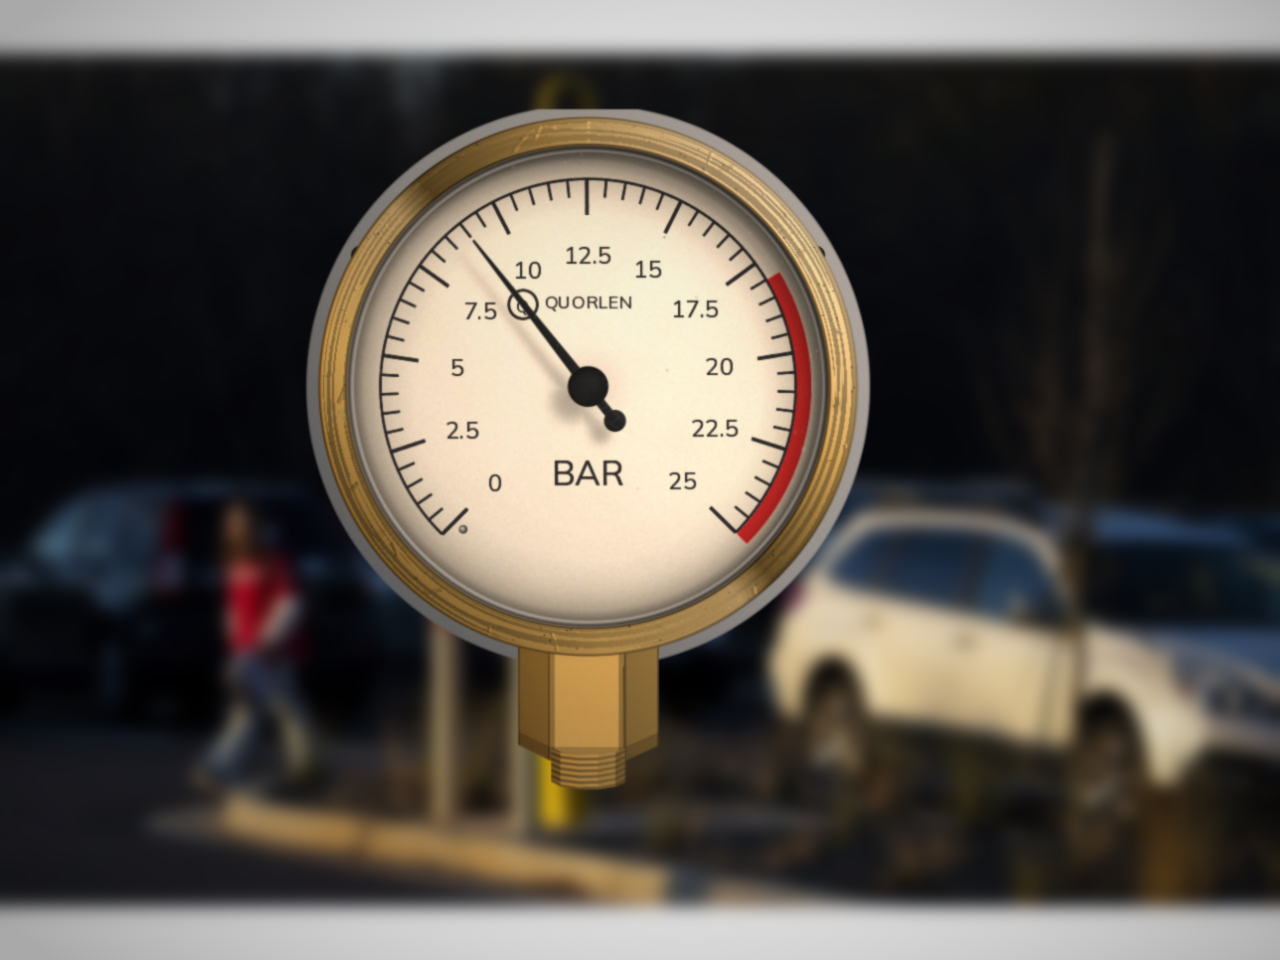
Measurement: 9bar
